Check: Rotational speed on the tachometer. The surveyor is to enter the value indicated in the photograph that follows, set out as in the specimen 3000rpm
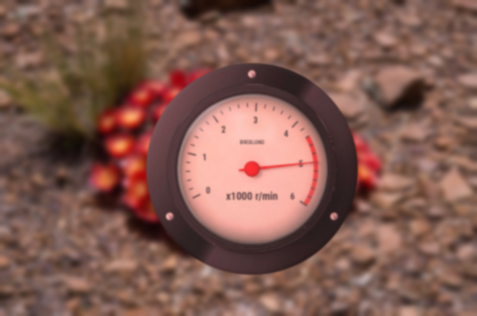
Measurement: 5000rpm
